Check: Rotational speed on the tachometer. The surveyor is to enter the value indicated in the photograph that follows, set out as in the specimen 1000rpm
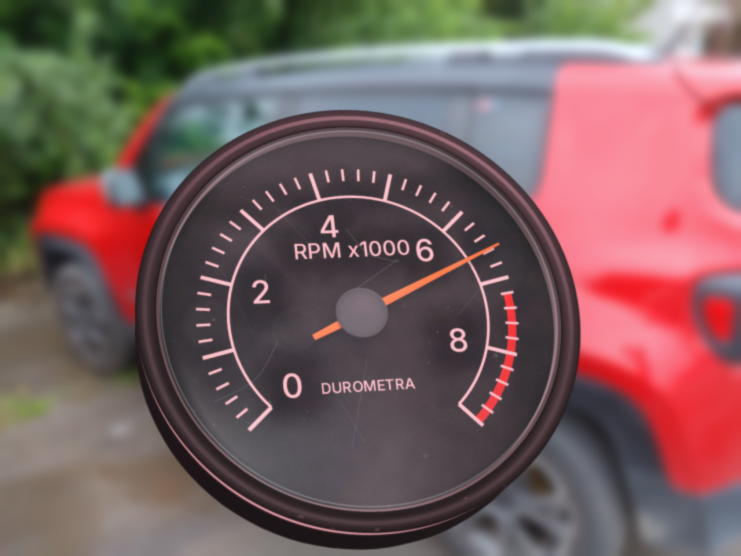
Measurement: 6600rpm
